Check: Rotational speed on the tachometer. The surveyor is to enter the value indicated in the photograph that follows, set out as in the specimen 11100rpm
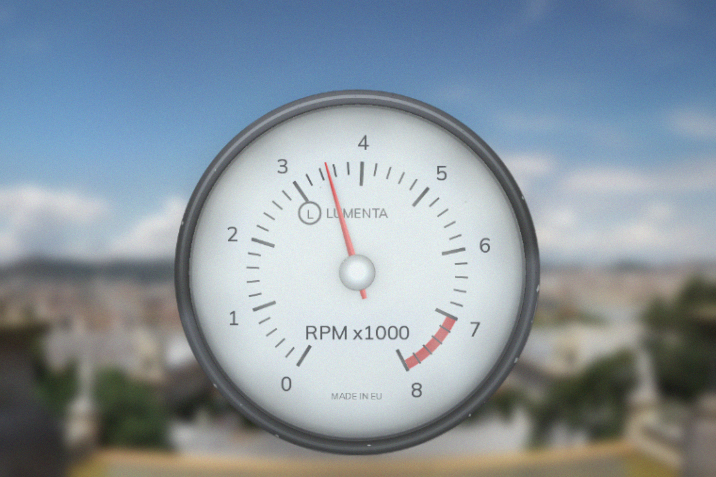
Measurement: 3500rpm
